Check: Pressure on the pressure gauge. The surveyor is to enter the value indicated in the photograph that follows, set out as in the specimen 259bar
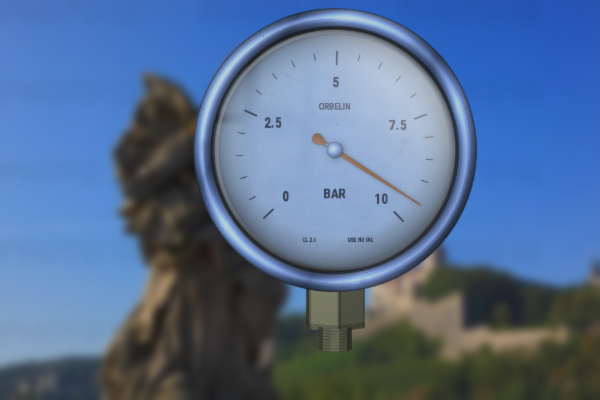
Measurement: 9.5bar
